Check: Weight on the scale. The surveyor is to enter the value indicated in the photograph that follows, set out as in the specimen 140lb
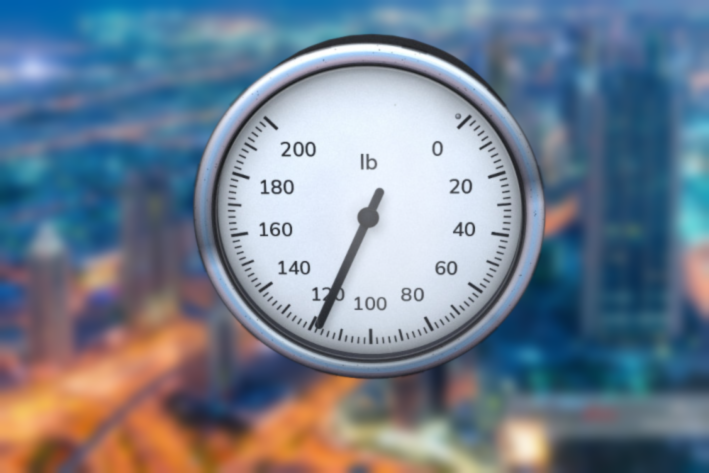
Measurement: 118lb
